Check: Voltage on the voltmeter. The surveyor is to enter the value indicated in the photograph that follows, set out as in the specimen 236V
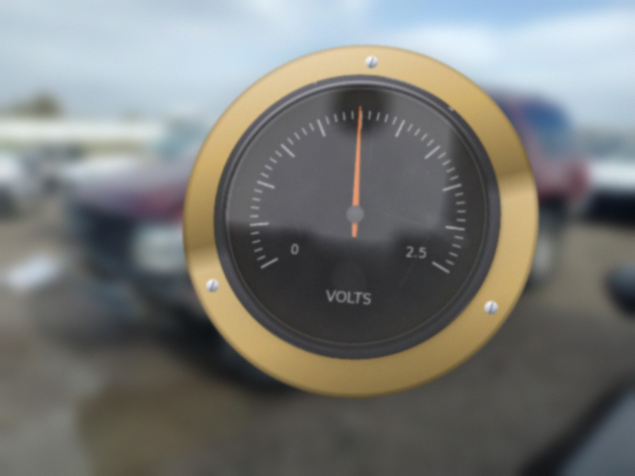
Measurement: 1.25V
